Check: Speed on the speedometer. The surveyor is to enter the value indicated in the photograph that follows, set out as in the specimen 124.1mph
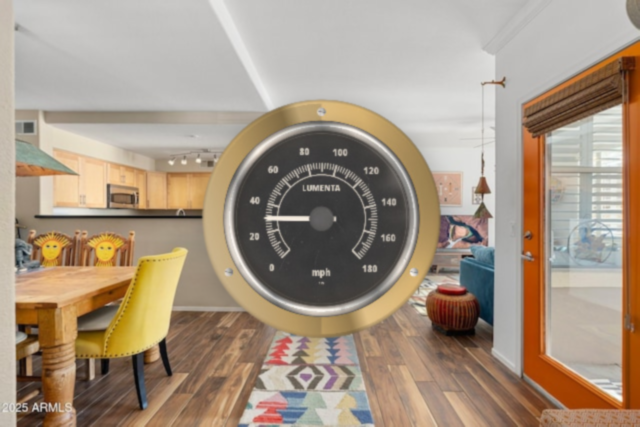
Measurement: 30mph
